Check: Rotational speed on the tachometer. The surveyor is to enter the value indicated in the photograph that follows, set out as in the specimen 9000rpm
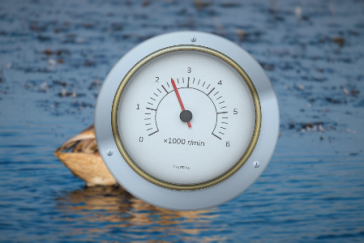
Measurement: 2400rpm
